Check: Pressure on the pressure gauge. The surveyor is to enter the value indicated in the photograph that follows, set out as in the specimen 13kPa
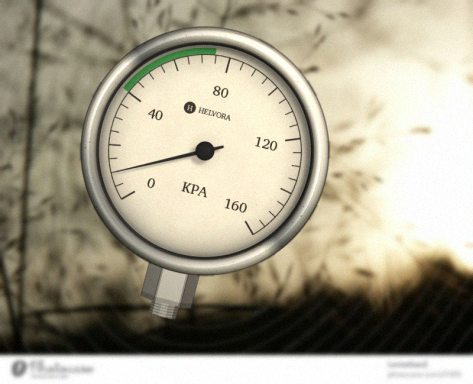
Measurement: 10kPa
